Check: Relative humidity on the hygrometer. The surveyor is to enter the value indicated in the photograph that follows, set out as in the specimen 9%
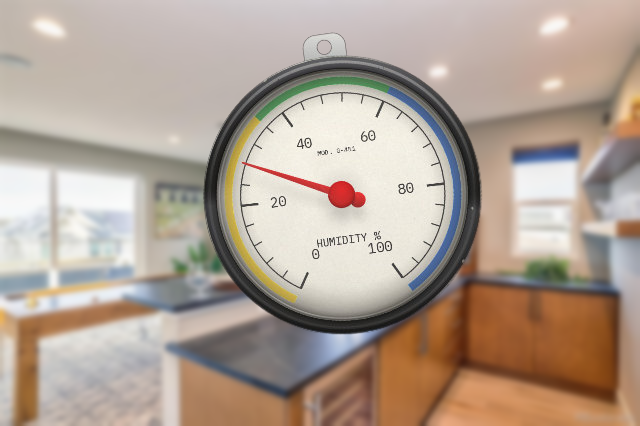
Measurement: 28%
